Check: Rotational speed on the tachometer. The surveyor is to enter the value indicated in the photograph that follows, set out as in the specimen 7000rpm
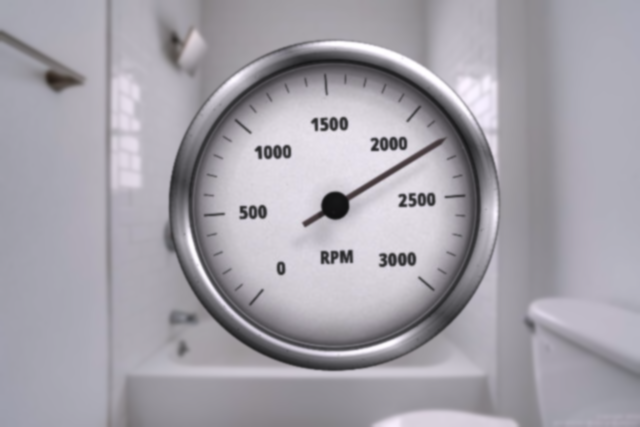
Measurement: 2200rpm
